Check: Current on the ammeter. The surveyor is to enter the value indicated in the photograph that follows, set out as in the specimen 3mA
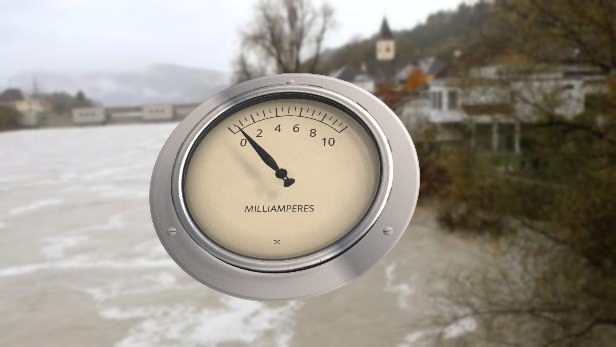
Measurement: 0.5mA
